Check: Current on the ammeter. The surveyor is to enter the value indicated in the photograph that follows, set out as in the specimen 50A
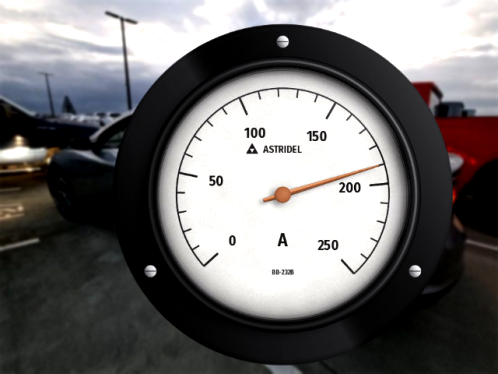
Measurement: 190A
